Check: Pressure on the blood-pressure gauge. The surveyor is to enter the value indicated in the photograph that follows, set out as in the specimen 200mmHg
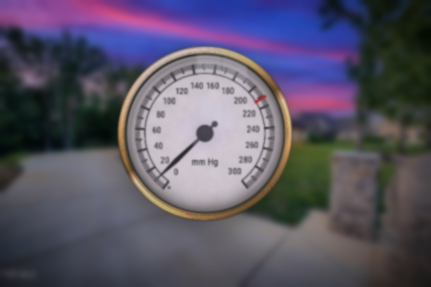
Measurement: 10mmHg
